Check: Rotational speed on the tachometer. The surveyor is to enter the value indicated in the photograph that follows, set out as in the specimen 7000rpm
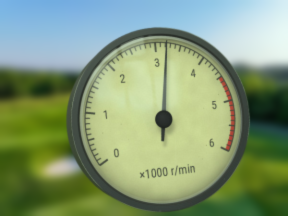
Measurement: 3200rpm
